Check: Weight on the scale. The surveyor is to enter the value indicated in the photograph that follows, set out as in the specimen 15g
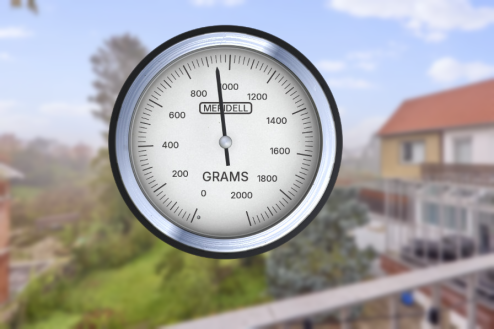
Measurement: 940g
